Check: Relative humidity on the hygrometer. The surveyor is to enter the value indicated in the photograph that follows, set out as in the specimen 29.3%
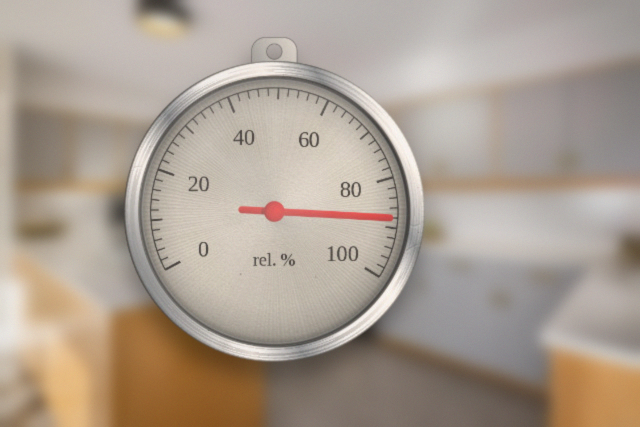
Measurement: 88%
